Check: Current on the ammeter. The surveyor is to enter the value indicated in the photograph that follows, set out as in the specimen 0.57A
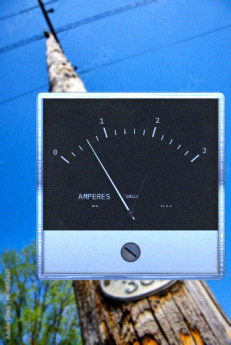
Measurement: 0.6A
